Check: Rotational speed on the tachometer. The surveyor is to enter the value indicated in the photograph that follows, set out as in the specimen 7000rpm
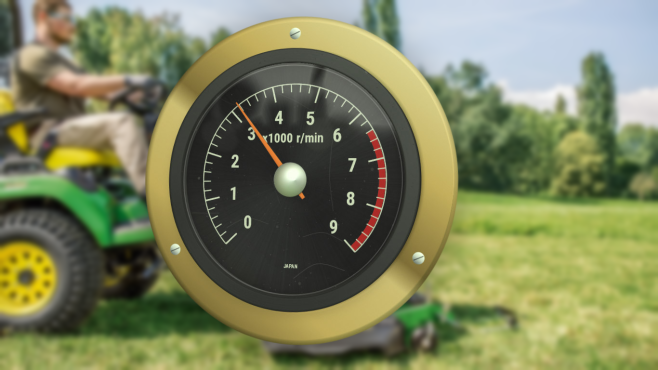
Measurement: 3200rpm
